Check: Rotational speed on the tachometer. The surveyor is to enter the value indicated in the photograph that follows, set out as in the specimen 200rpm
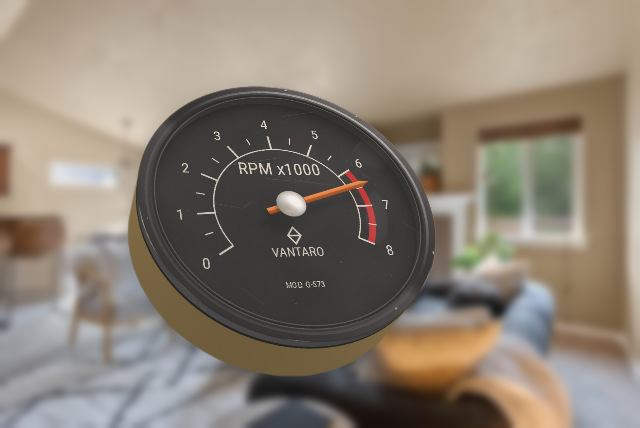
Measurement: 6500rpm
